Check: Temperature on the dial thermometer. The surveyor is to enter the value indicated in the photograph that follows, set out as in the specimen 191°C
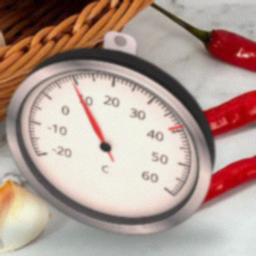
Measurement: 10°C
